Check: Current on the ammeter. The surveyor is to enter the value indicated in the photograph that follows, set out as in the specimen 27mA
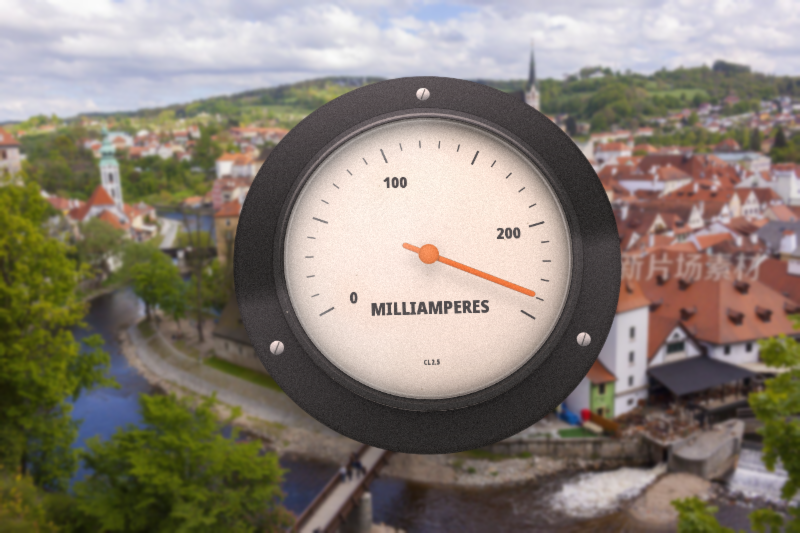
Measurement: 240mA
